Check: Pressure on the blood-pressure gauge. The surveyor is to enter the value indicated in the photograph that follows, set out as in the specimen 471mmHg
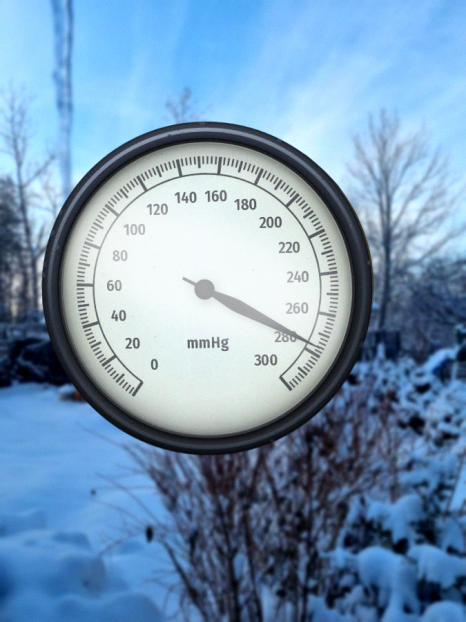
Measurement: 276mmHg
